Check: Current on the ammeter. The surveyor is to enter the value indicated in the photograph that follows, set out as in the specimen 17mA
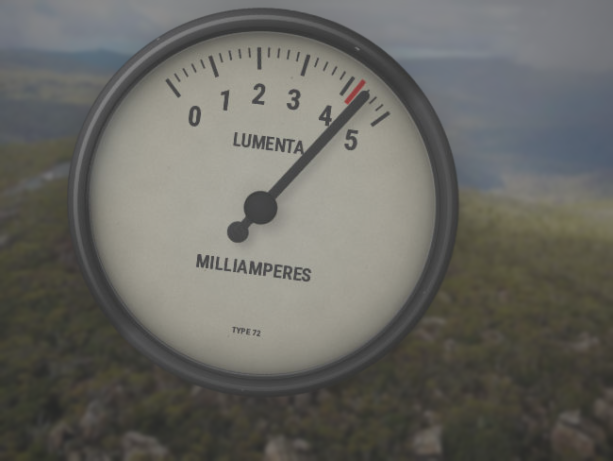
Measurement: 4.4mA
